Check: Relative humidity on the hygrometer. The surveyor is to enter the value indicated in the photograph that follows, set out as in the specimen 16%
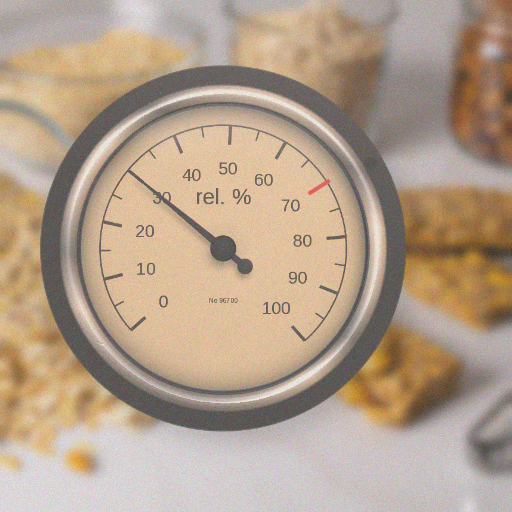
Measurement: 30%
